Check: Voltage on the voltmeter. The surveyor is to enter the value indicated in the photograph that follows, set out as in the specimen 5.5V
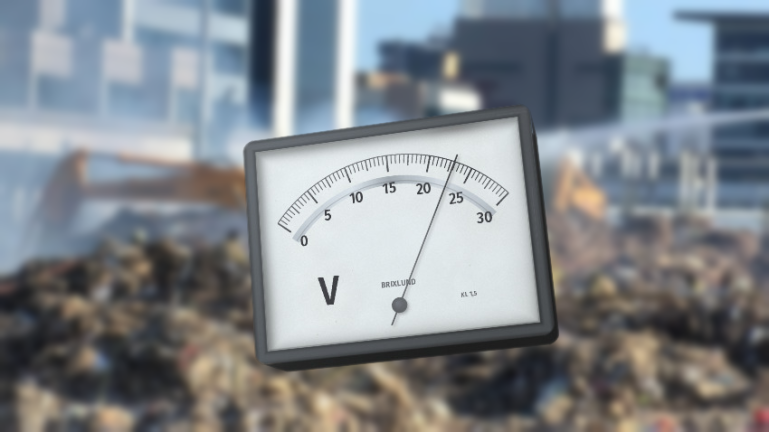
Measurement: 23V
